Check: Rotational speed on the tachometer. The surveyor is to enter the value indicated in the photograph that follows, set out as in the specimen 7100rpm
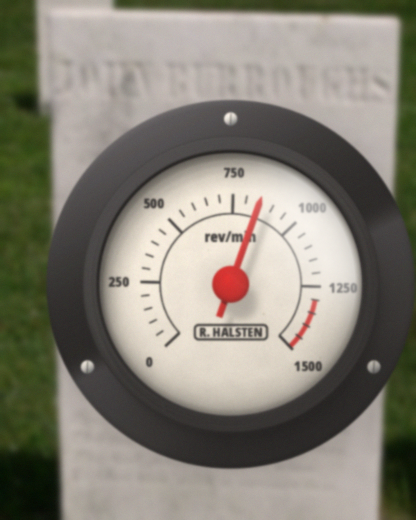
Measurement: 850rpm
